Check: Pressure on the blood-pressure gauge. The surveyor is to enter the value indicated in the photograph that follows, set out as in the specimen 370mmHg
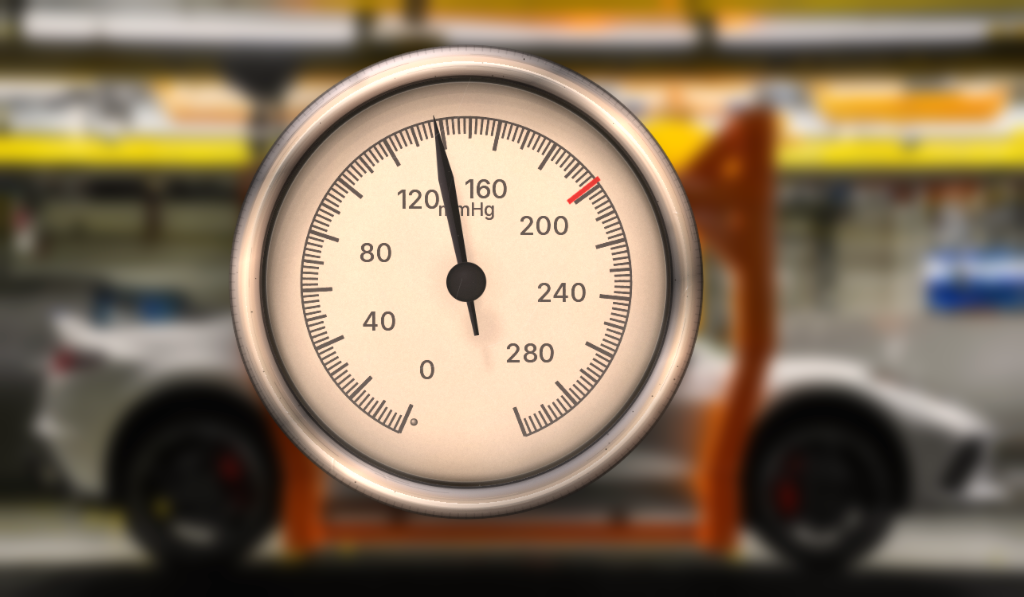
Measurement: 138mmHg
